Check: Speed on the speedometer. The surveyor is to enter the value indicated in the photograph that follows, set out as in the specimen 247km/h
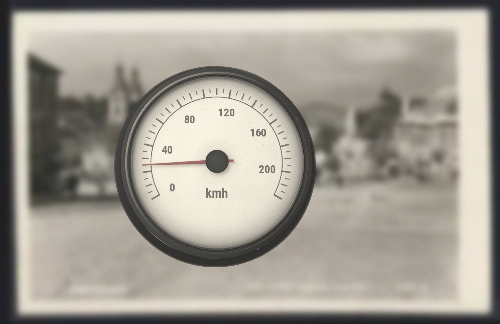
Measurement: 25km/h
